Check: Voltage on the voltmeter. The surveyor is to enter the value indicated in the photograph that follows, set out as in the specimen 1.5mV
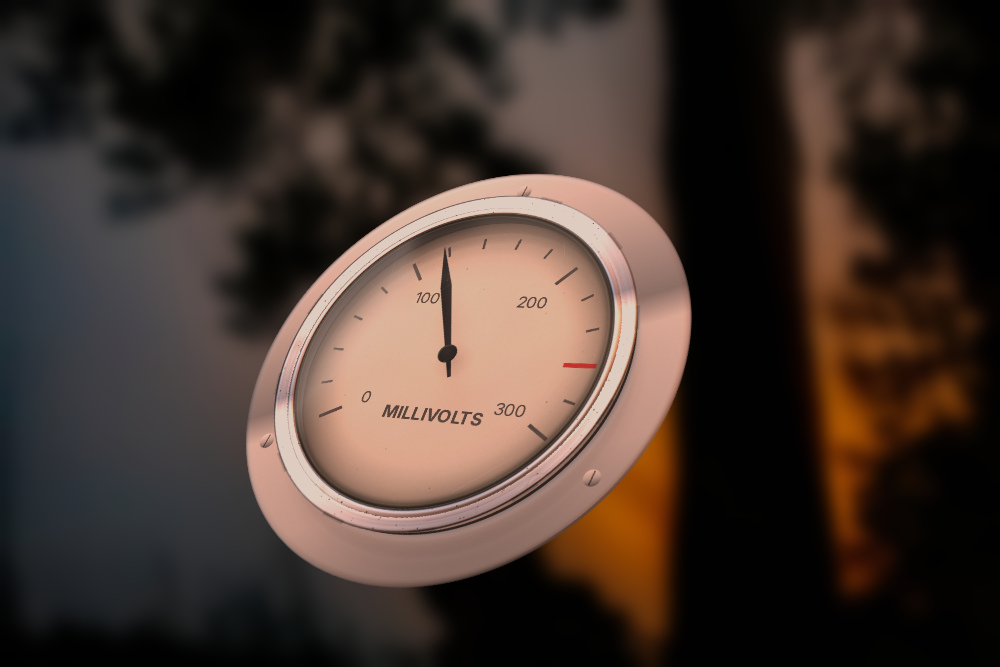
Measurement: 120mV
